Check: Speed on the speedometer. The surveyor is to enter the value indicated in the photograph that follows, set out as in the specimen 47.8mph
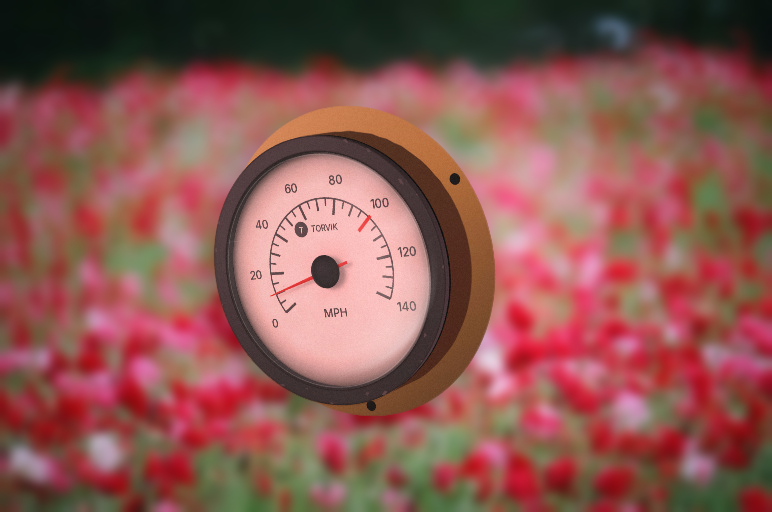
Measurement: 10mph
